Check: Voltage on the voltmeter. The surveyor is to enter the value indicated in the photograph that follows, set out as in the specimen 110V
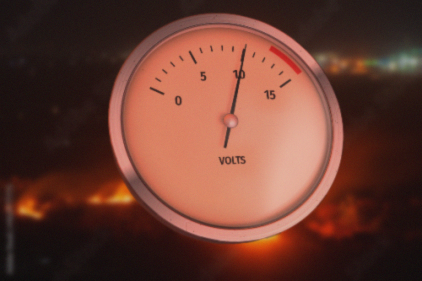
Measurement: 10V
